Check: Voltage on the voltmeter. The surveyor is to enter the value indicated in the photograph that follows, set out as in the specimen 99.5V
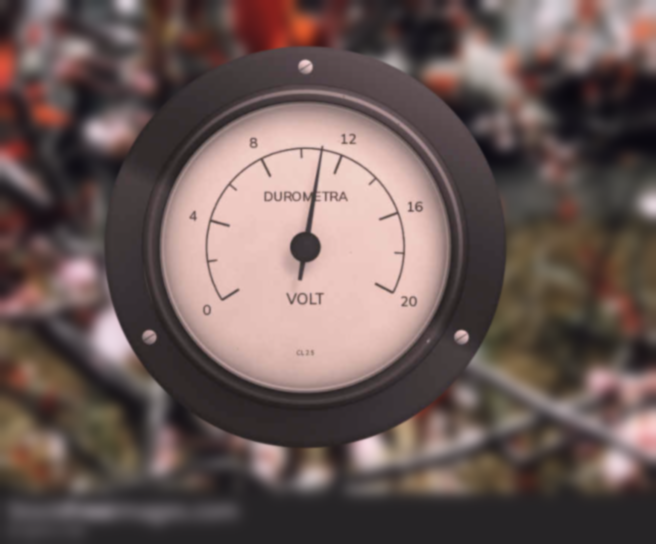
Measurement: 11V
